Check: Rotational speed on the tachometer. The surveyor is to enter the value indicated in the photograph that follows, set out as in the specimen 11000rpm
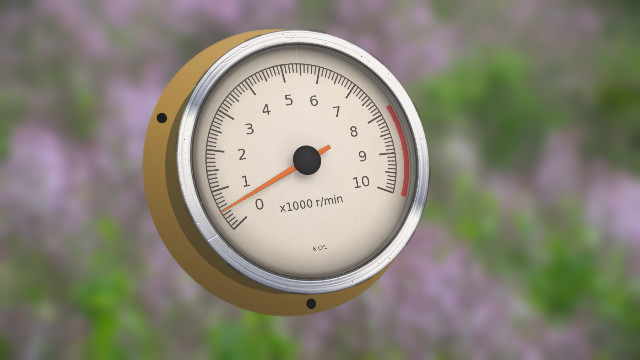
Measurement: 500rpm
